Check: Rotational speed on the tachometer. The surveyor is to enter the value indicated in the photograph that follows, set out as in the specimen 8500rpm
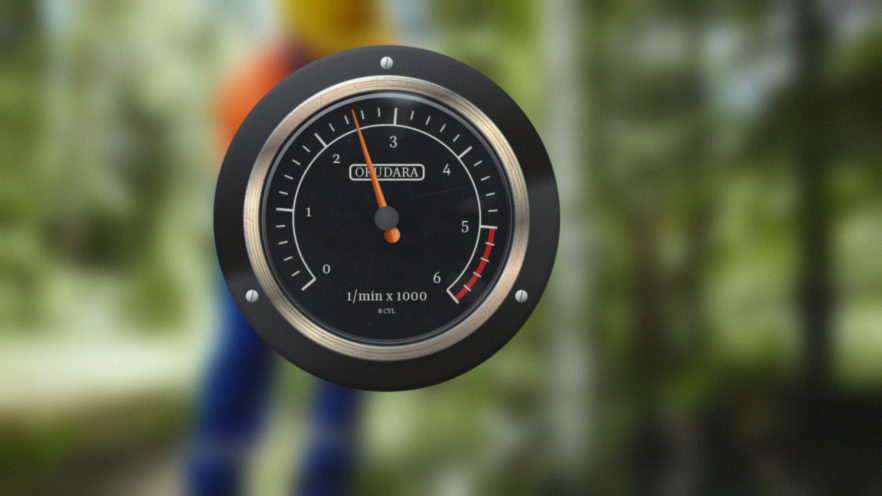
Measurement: 2500rpm
